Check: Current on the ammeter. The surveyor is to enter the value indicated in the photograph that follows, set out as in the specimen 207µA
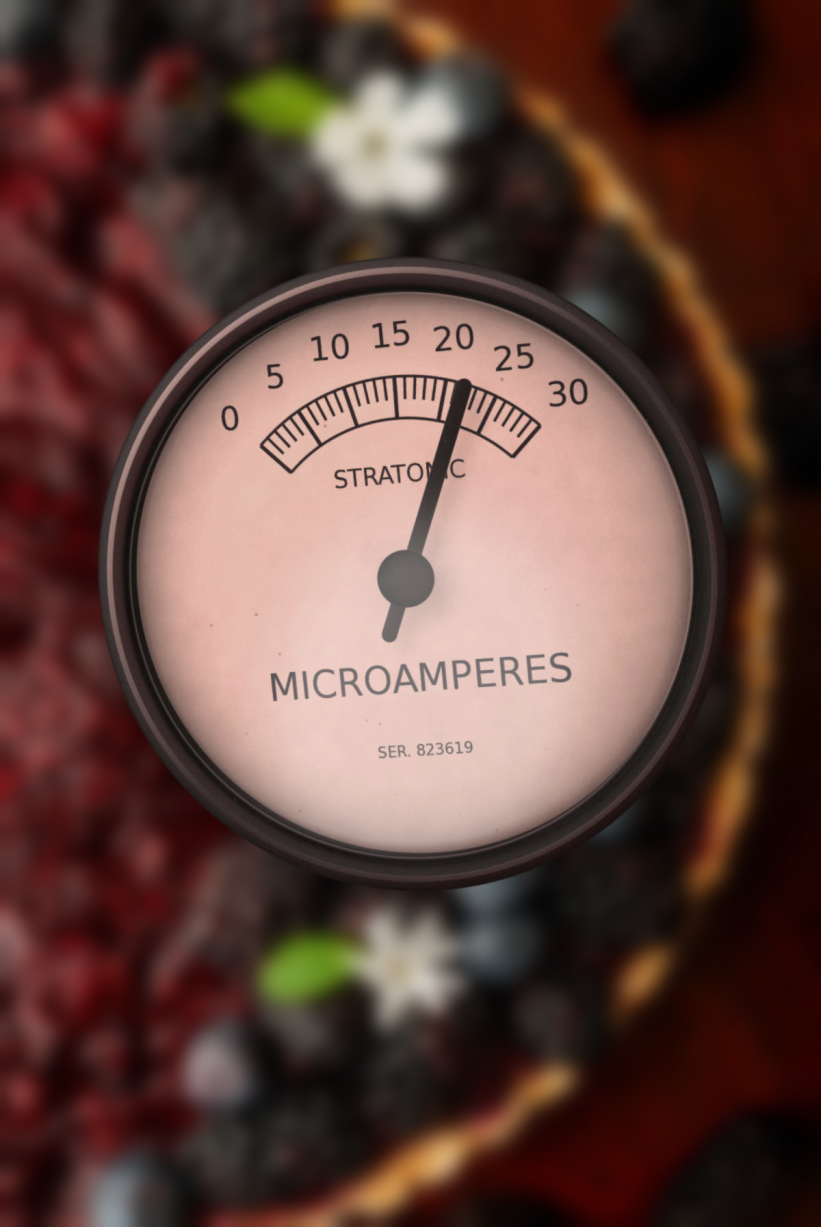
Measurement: 22µA
